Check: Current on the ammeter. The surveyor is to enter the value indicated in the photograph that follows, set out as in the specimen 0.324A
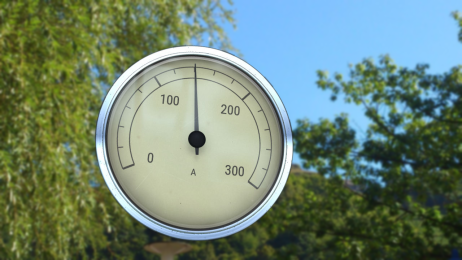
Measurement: 140A
